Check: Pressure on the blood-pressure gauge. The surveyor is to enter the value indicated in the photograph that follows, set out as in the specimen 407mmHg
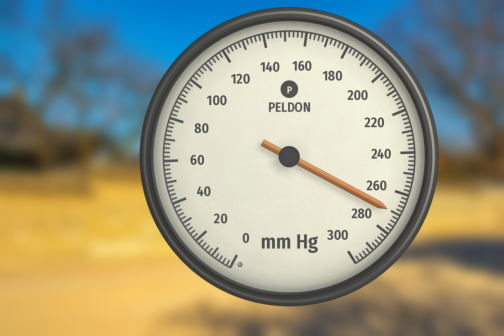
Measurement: 270mmHg
